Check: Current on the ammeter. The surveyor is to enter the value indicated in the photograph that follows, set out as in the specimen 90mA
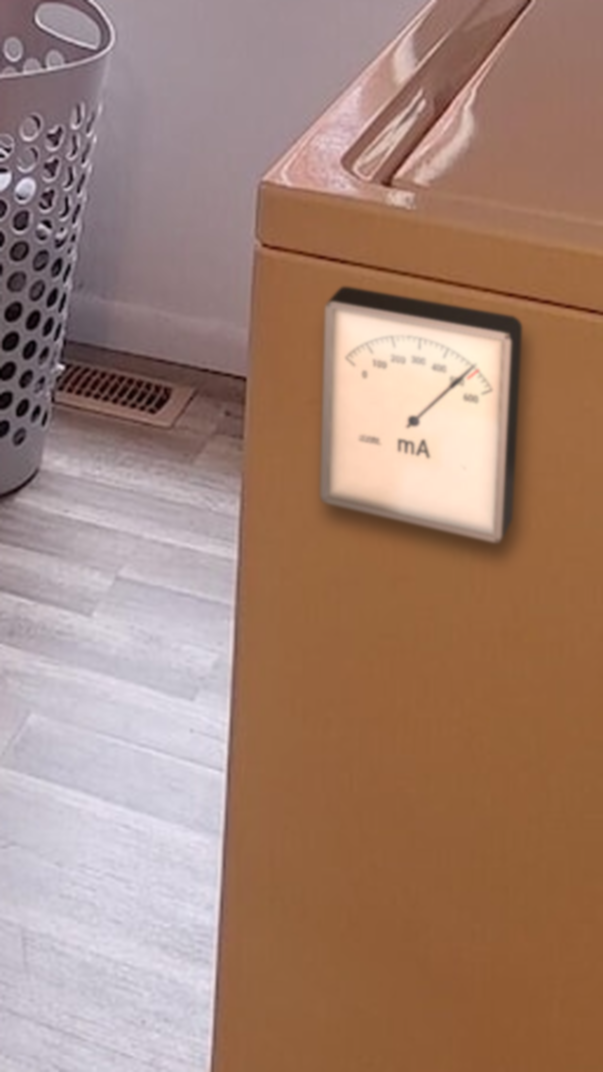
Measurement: 500mA
